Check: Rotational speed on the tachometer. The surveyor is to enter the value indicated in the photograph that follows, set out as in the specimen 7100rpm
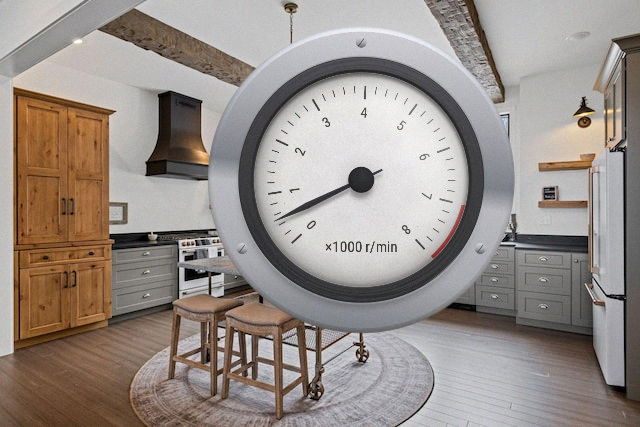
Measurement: 500rpm
